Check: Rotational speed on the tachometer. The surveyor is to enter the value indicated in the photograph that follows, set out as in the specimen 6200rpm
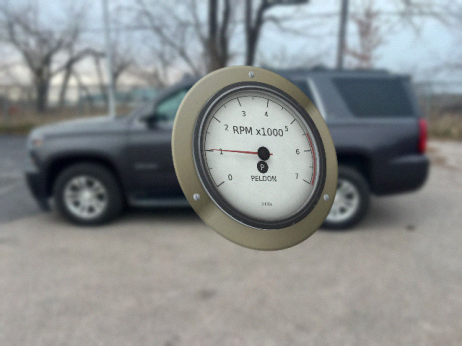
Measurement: 1000rpm
